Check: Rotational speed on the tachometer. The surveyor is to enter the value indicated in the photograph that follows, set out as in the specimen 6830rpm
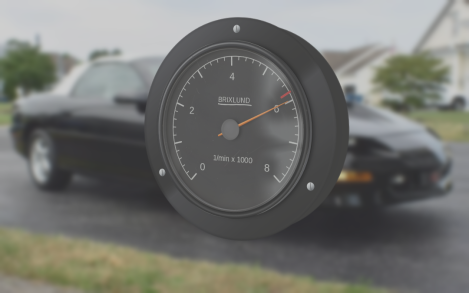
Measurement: 6000rpm
